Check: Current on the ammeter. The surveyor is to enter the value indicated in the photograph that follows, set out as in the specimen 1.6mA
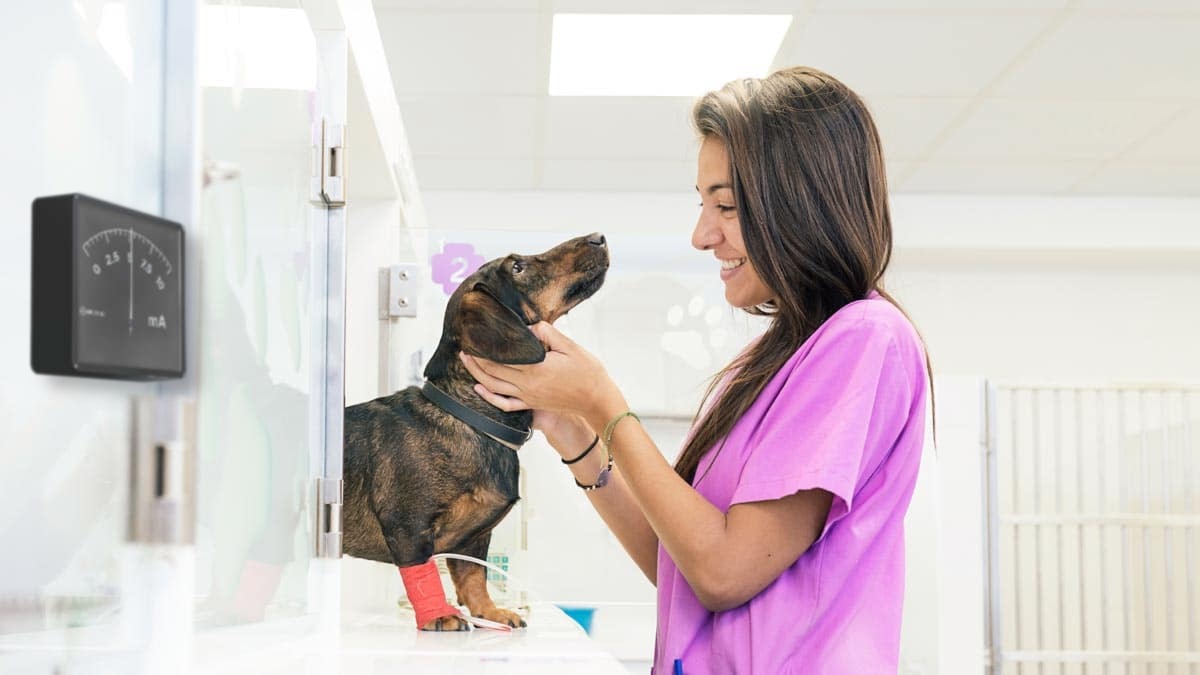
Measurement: 5mA
